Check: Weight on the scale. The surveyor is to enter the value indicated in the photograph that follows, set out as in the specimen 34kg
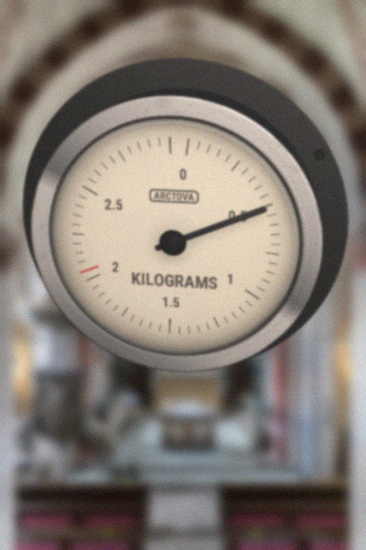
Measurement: 0.5kg
